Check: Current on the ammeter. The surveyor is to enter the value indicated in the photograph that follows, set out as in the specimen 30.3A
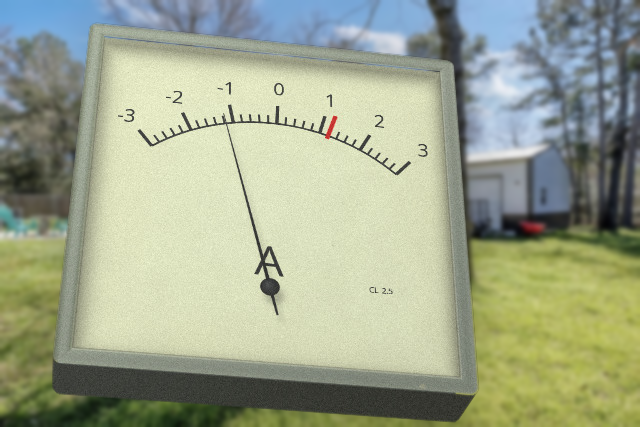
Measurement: -1.2A
